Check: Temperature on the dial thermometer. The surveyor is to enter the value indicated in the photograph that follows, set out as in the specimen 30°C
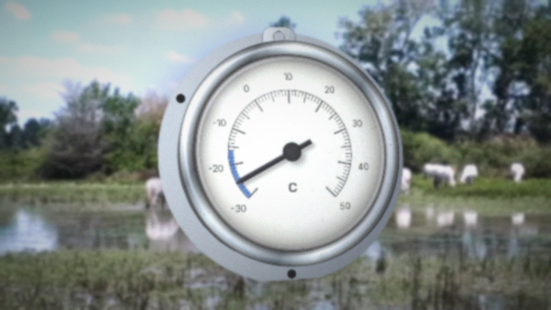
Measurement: -25°C
